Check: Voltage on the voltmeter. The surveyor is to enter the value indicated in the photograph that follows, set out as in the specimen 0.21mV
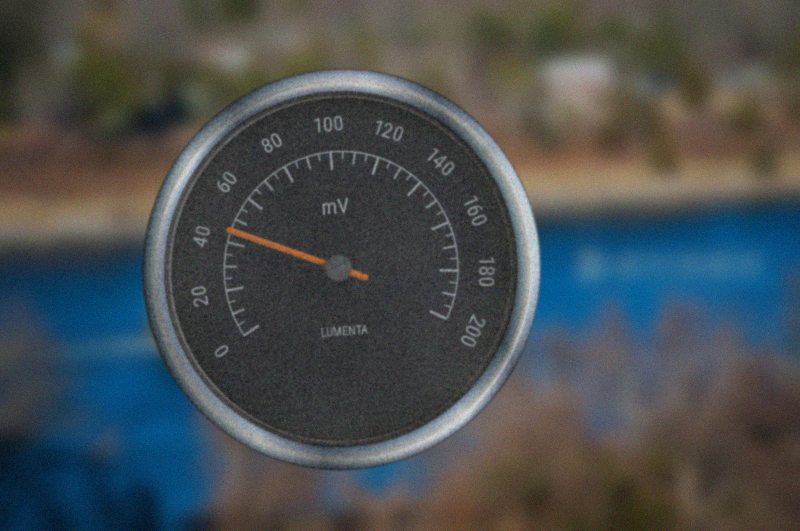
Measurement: 45mV
